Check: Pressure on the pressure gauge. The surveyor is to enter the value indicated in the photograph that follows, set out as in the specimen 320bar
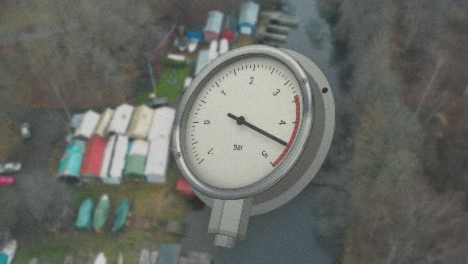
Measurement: 4.5bar
